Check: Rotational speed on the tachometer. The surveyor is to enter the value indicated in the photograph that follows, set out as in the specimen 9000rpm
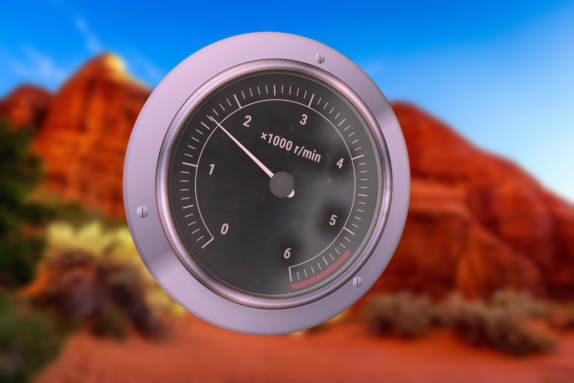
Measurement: 1600rpm
